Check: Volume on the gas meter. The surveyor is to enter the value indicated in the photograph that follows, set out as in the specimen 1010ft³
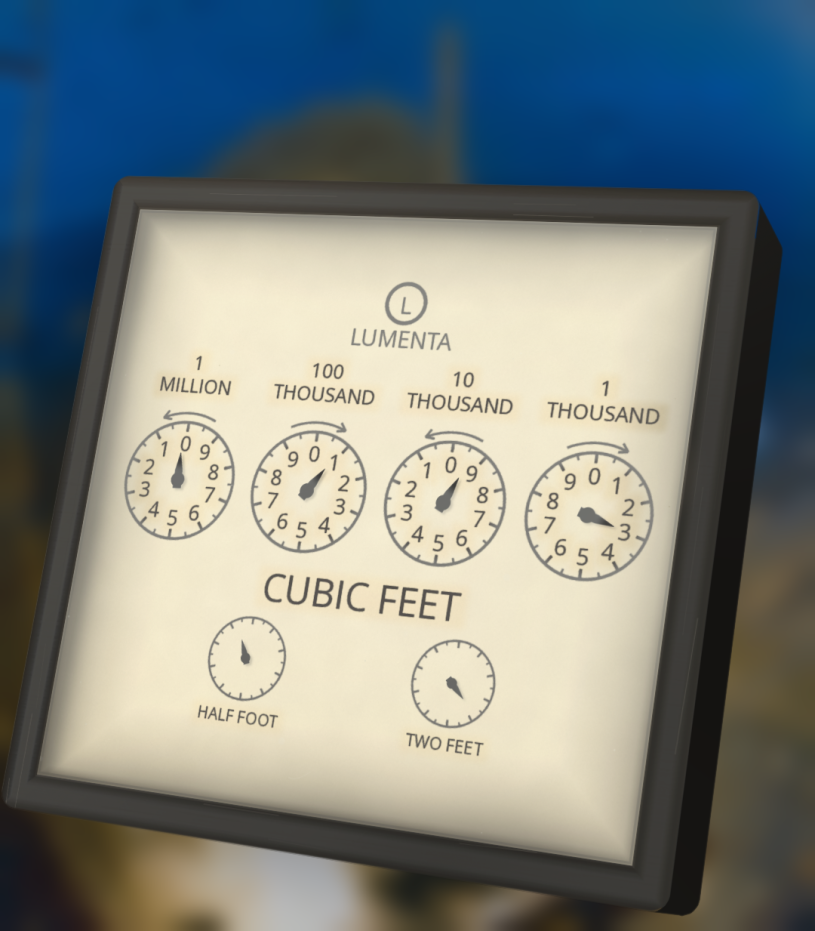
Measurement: 9300ft³
